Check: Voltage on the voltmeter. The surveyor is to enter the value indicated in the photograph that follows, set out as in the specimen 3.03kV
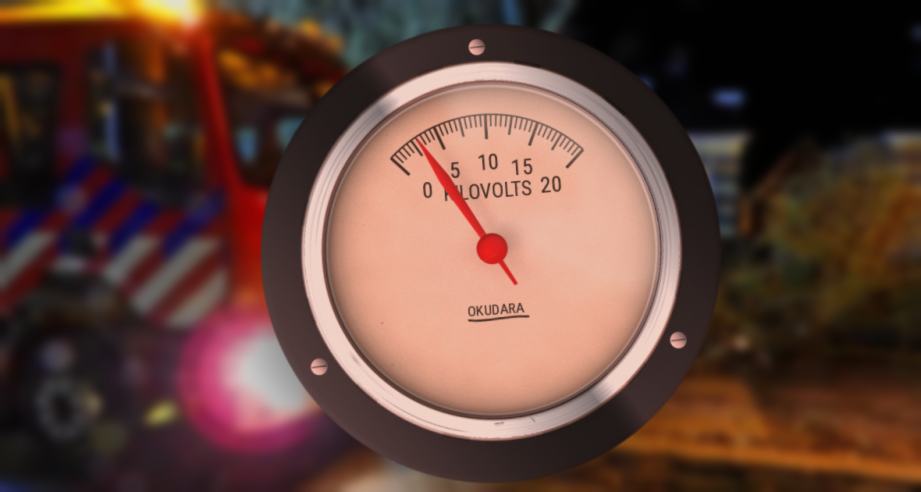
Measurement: 3kV
